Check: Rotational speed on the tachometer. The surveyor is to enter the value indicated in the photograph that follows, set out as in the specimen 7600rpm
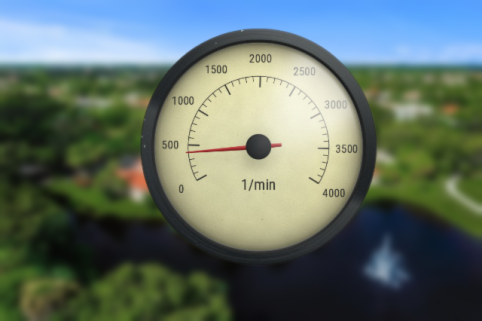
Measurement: 400rpm
